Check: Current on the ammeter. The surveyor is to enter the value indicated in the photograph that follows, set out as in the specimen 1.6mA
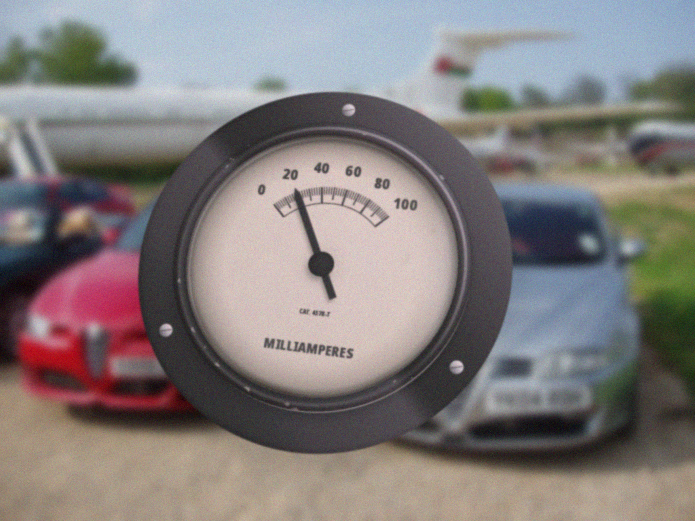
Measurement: 20mA
